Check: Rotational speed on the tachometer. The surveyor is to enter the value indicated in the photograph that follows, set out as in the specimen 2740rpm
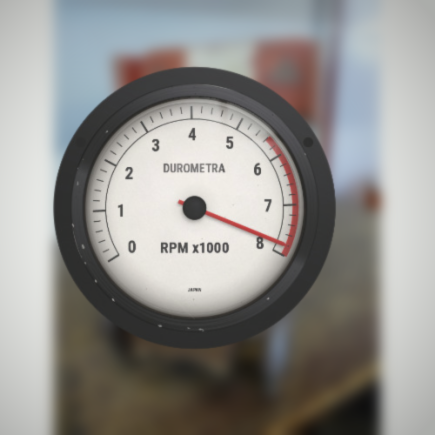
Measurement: 7800rpm
